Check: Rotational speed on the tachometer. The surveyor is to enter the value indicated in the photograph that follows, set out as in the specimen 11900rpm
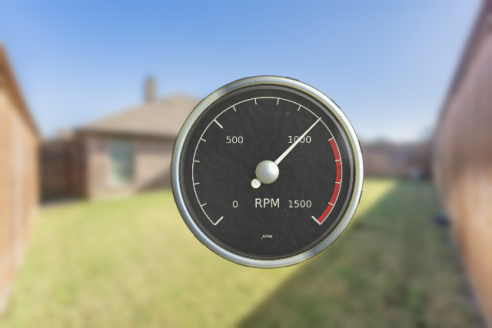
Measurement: 1000rpm
